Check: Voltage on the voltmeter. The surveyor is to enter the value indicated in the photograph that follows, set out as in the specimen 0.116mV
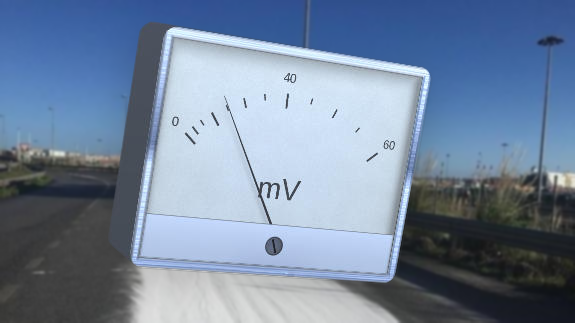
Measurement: 25mV
